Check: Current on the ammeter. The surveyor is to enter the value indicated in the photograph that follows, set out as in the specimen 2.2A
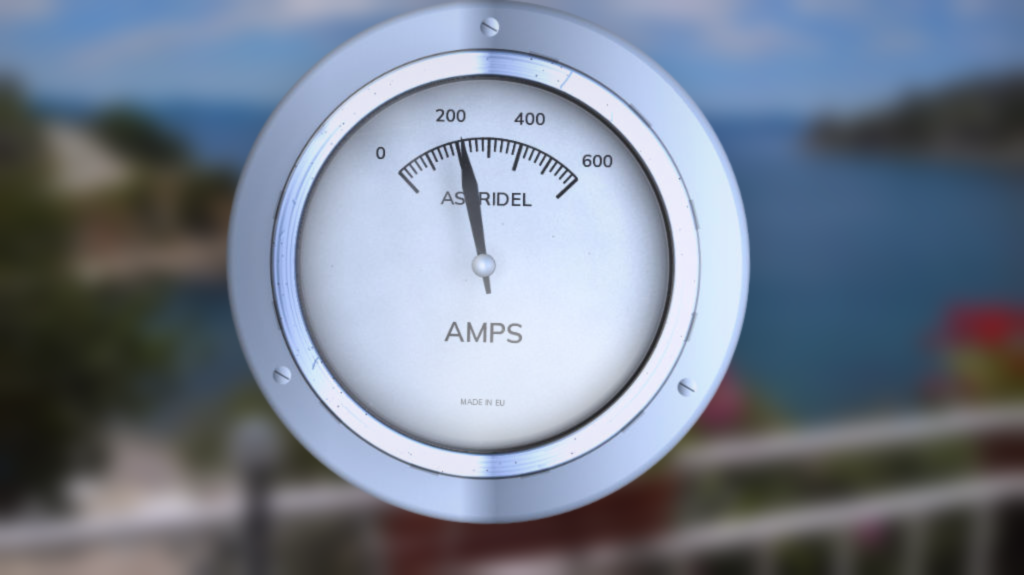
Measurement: 220A
